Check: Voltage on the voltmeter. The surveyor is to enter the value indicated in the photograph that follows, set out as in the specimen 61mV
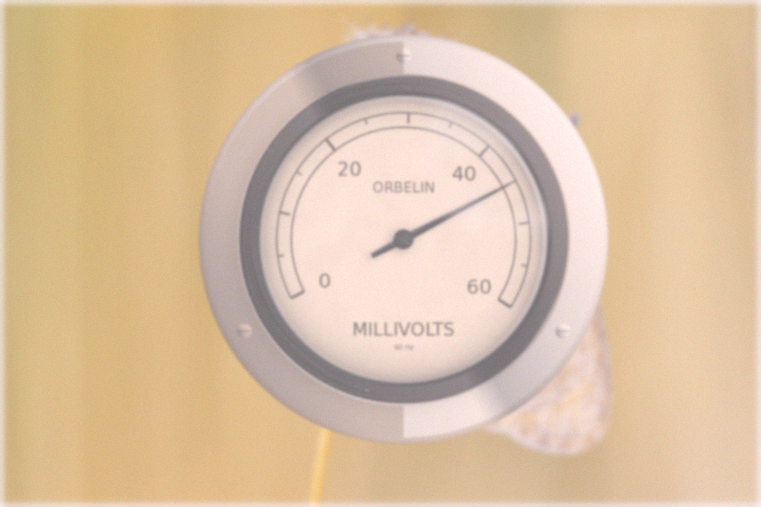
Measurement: 45mV
